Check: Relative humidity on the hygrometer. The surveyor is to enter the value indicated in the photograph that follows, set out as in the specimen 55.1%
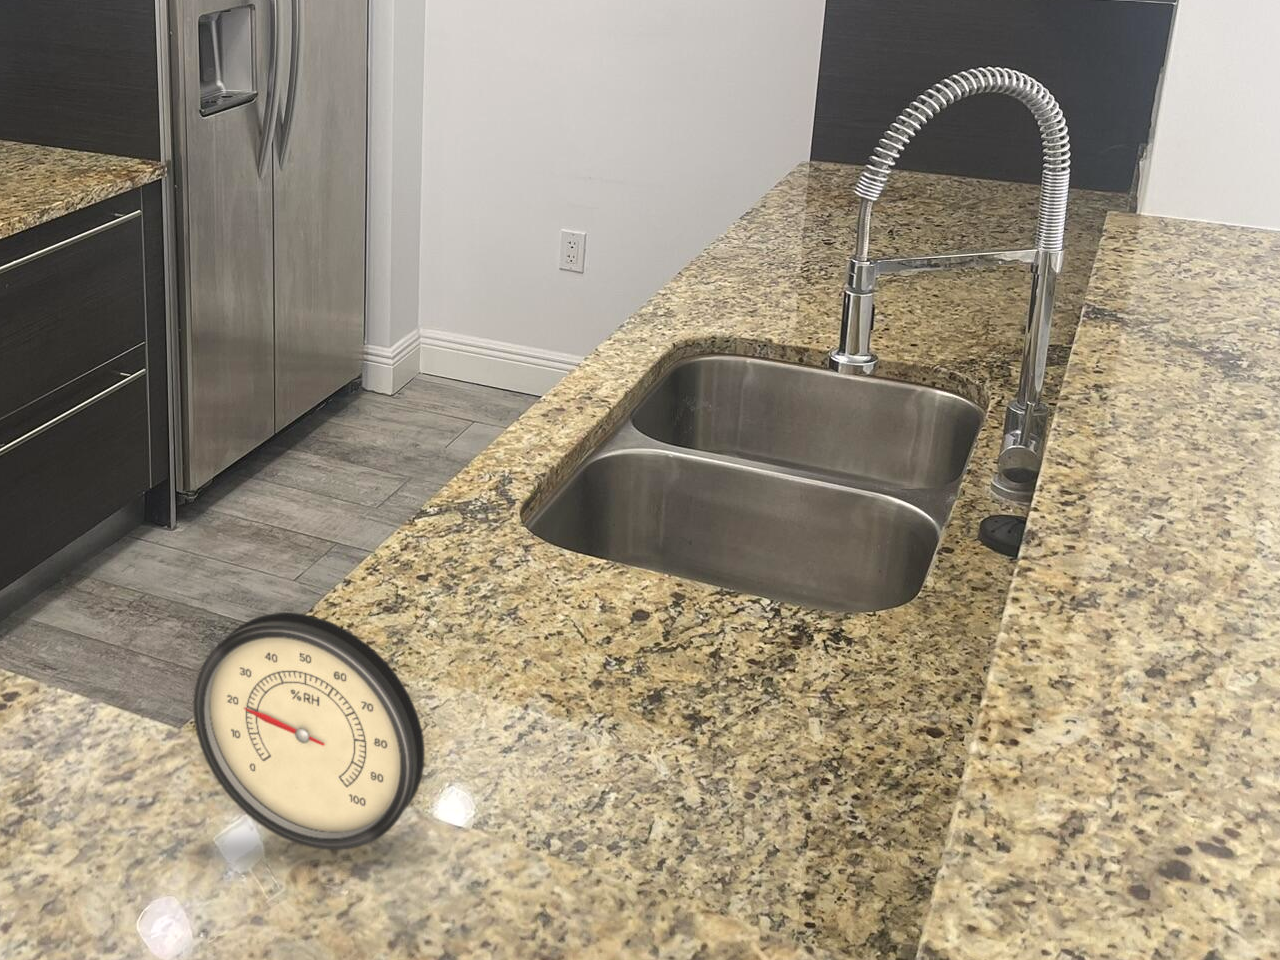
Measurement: 20%
